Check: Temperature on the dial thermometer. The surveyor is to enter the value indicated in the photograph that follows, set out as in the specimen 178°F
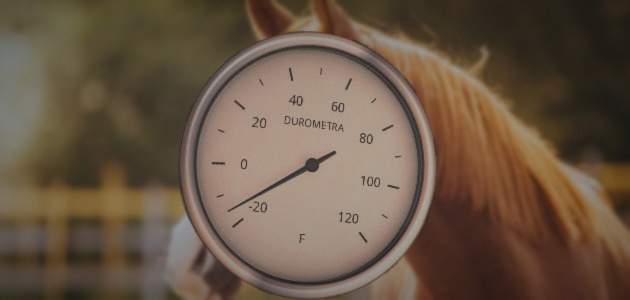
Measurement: -15°F
